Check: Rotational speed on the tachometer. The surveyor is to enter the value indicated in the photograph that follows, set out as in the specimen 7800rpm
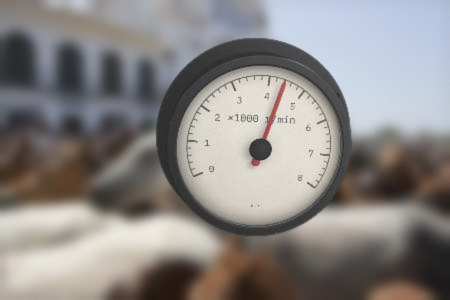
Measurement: 4400rpm
